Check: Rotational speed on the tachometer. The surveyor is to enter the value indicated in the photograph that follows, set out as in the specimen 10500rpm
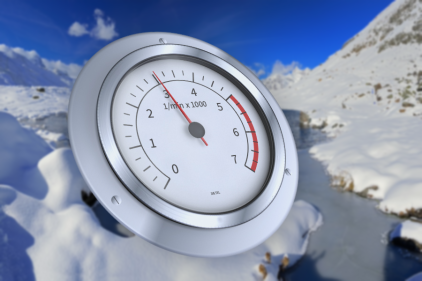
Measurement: 3000rpm
